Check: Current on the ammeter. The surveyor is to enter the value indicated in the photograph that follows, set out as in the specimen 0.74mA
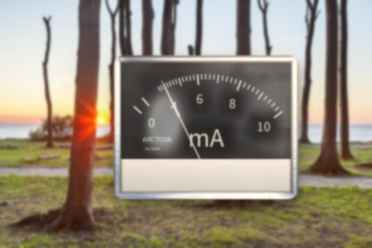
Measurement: 4mA
